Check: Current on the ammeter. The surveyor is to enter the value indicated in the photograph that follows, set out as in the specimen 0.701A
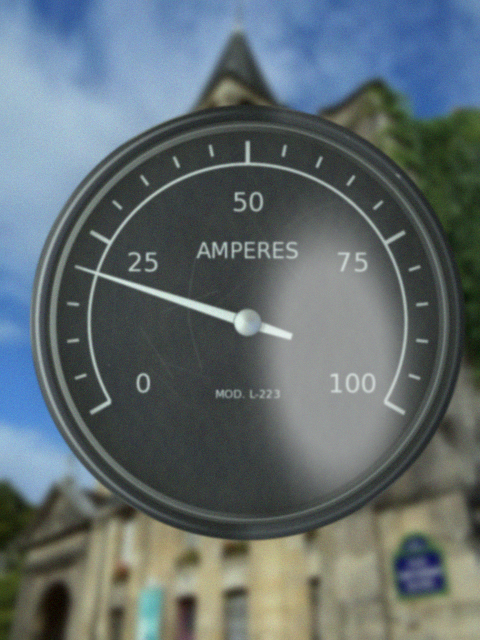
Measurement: 20A
